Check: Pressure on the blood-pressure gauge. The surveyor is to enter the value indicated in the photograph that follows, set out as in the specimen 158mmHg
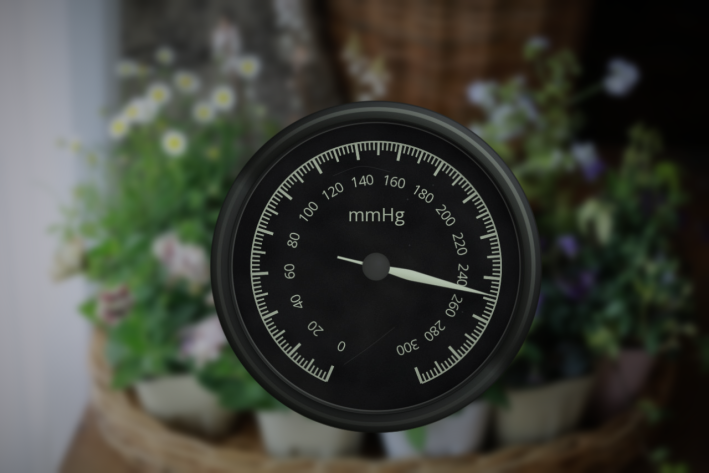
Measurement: 248mmHg
